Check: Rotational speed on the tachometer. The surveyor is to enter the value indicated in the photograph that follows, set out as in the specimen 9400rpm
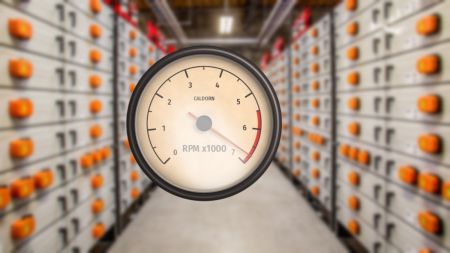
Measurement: 6750rpm
